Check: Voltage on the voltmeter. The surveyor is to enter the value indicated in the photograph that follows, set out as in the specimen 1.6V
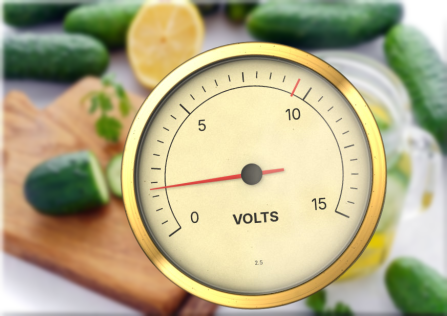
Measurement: 1.75V
